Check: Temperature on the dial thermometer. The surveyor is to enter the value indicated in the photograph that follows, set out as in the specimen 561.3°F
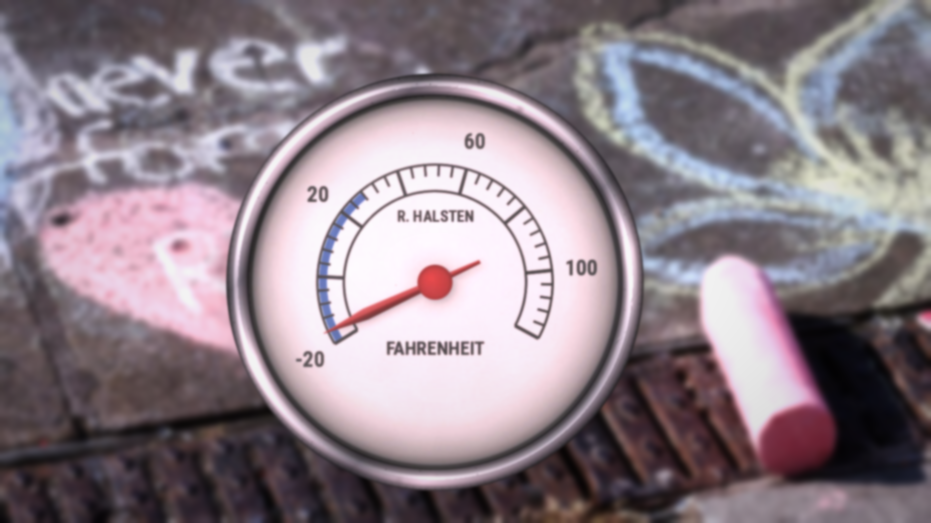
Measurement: -16°F
